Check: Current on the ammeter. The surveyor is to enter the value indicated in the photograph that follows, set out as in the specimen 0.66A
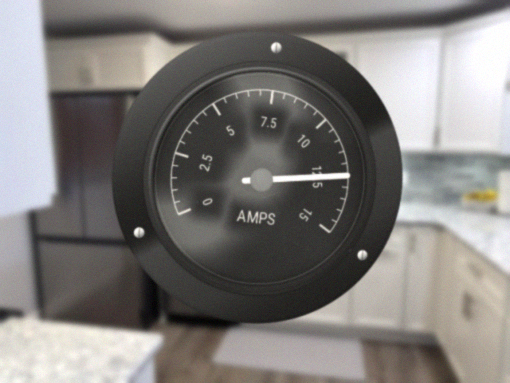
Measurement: 12.5A
